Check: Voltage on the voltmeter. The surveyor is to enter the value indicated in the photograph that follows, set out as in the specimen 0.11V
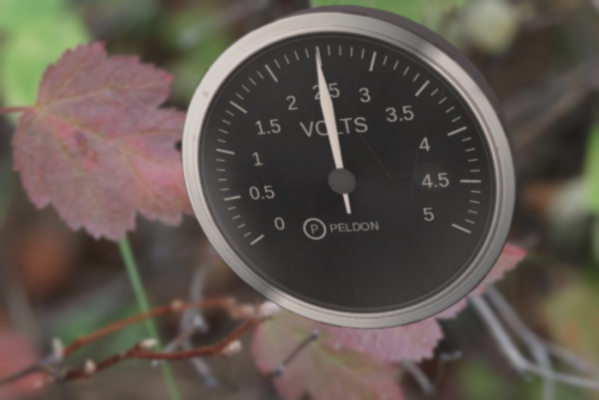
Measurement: 2.5V
